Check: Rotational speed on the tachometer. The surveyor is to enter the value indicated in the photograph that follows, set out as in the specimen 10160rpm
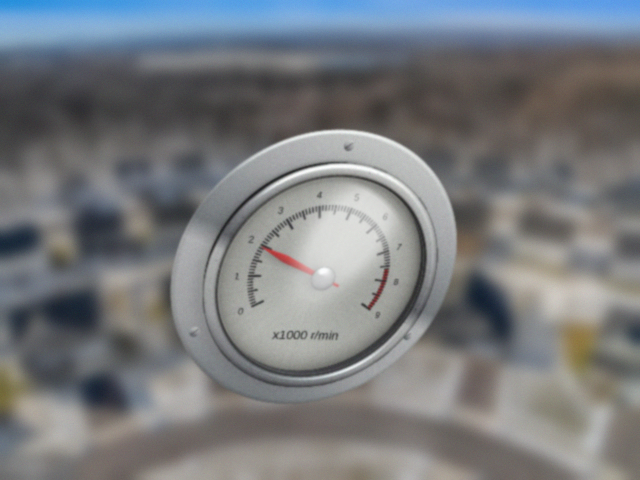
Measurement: 2000rpm
